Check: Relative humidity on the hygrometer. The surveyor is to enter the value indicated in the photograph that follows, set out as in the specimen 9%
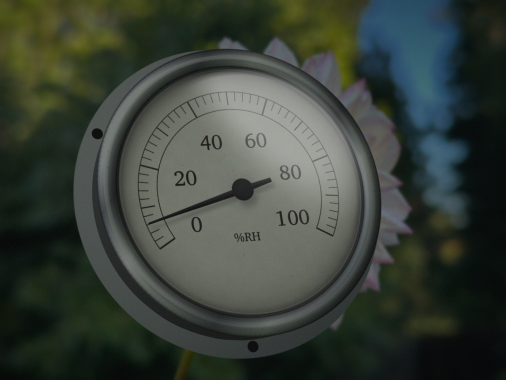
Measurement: 6%
